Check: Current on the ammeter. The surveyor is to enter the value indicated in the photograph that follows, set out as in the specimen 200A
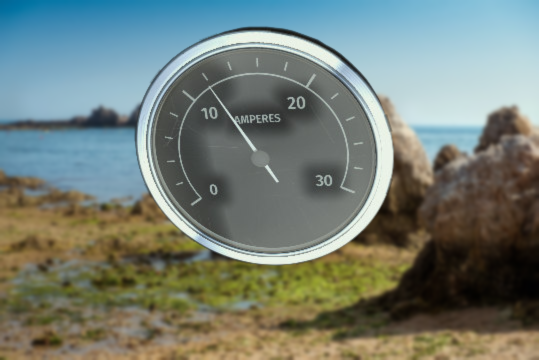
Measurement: 12A
